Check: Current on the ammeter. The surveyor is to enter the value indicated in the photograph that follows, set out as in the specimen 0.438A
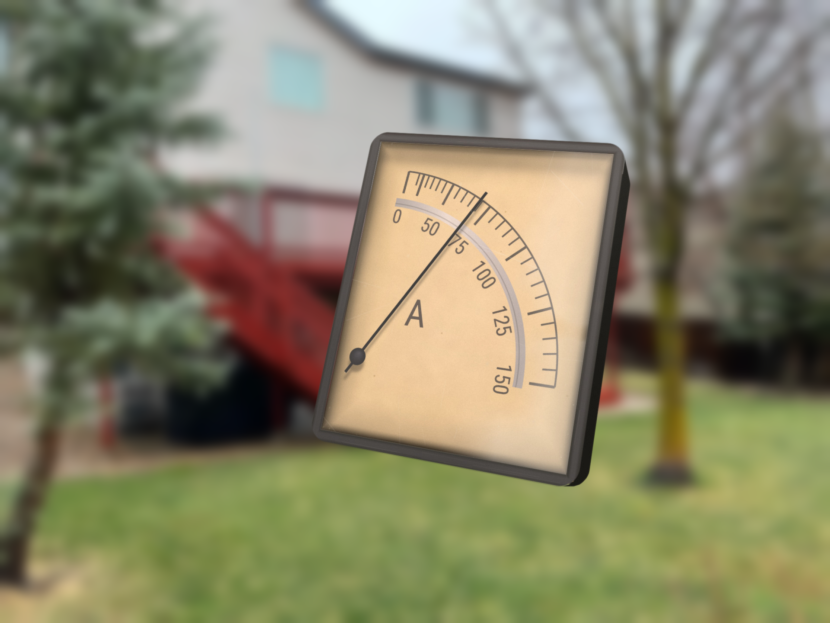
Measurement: 70A
